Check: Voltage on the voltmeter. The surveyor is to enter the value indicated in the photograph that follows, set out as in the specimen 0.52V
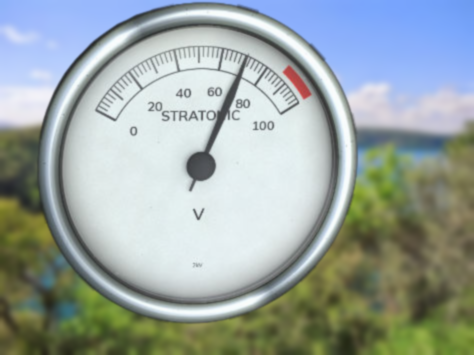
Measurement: 70V
